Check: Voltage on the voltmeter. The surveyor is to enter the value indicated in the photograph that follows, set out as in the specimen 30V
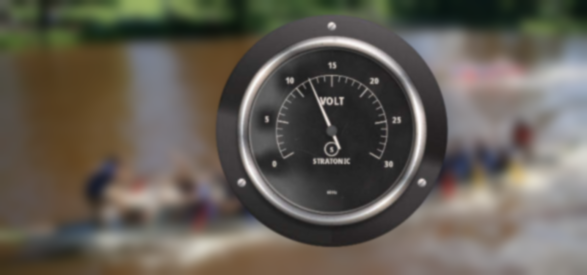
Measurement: 12V
